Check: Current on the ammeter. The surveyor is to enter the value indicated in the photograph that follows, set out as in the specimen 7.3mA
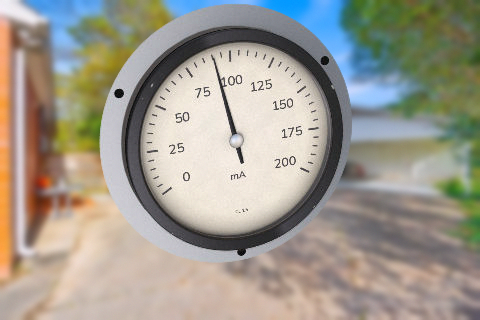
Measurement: 90mA
